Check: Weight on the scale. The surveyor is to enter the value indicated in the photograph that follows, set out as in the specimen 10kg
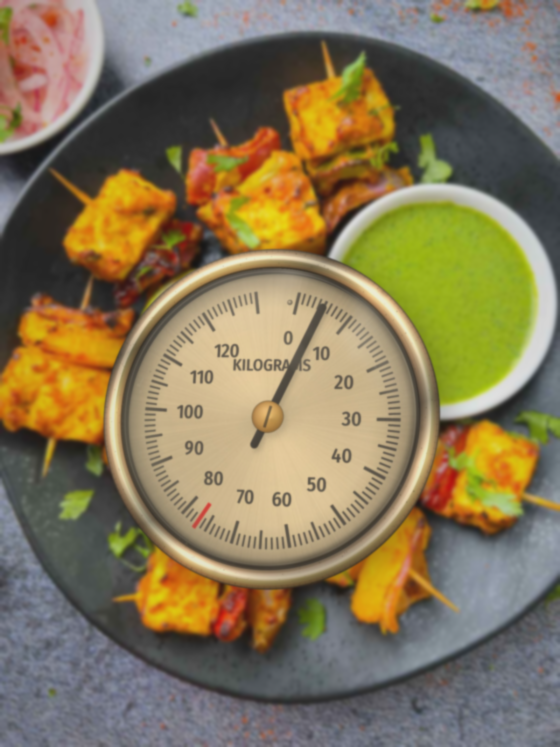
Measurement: 5kg
